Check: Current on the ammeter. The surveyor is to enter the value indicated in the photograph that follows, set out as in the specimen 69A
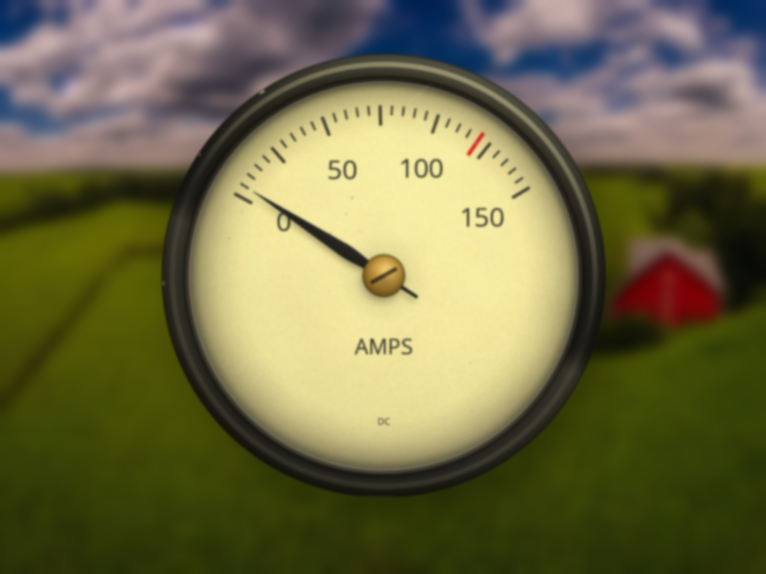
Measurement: 5A
